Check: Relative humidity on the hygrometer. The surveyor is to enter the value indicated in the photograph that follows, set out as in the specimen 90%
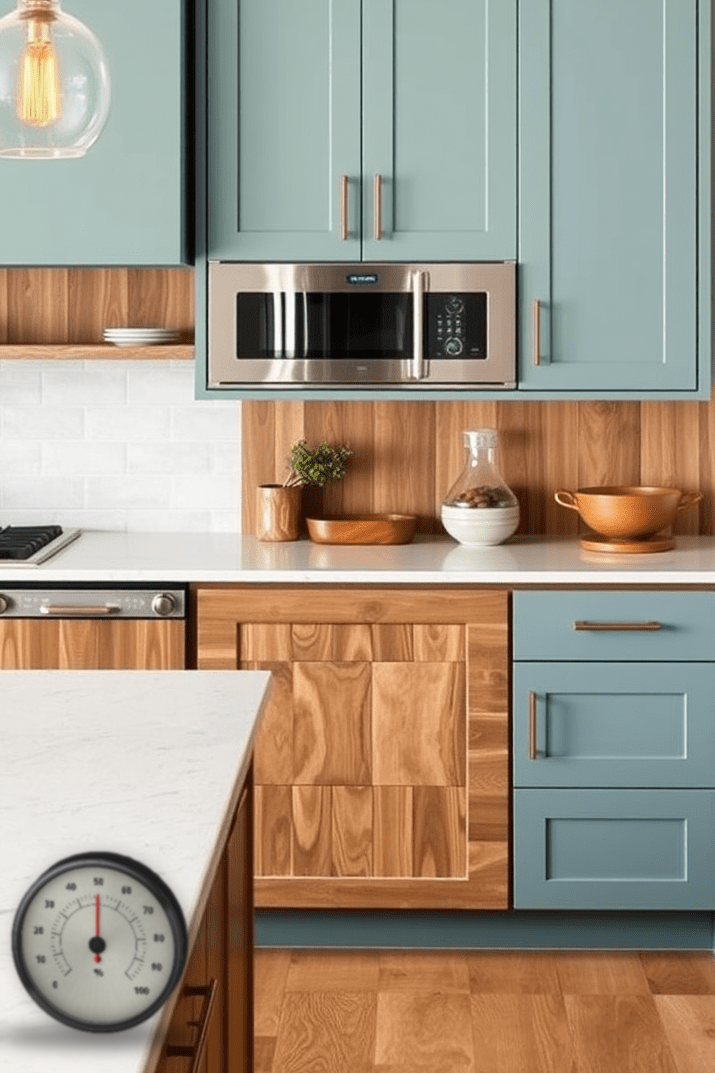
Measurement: 50%
